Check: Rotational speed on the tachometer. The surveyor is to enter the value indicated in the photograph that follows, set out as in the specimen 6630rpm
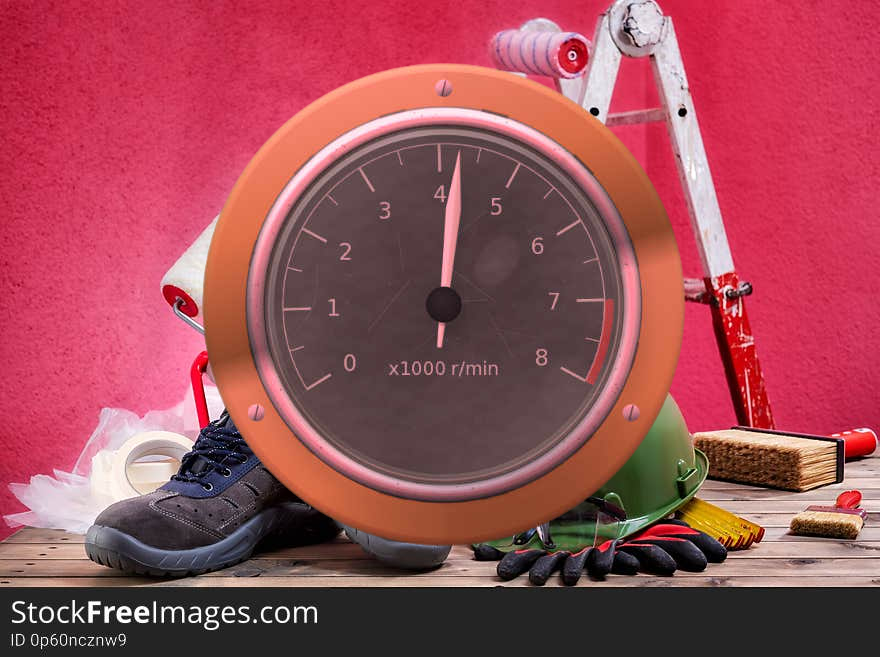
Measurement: 4250rpm
